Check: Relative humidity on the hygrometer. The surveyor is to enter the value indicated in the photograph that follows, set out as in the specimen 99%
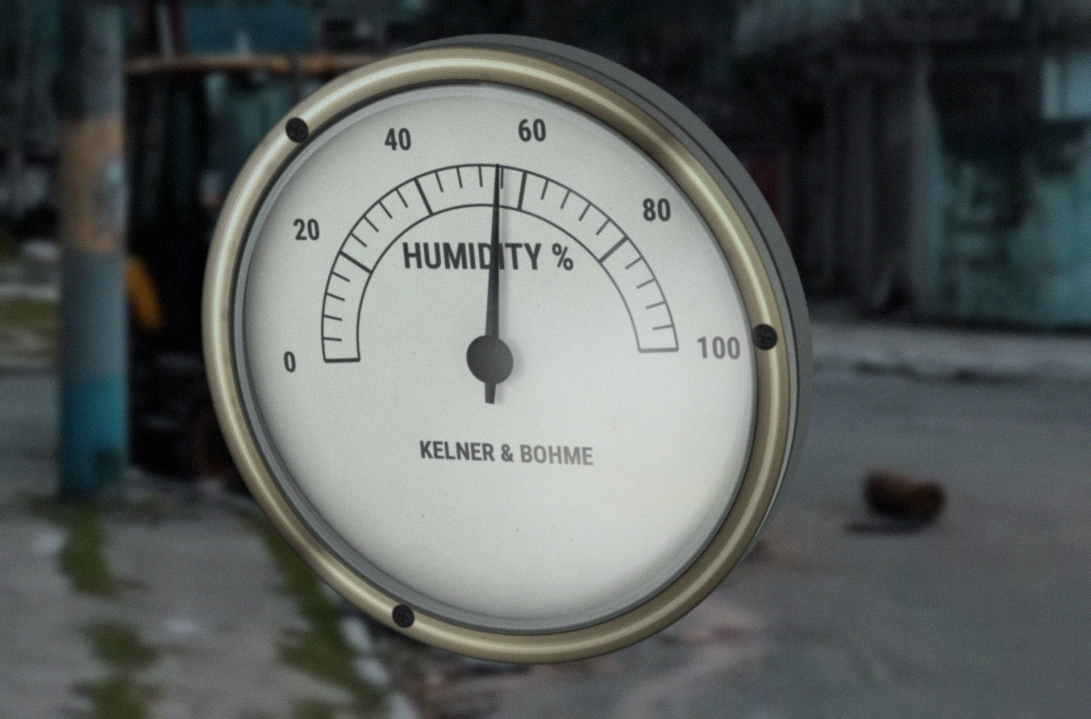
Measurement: 56%
